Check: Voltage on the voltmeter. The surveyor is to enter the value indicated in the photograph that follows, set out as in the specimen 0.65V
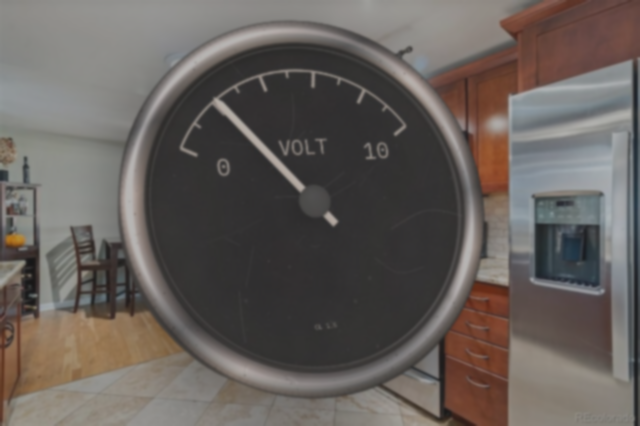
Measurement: 2V
